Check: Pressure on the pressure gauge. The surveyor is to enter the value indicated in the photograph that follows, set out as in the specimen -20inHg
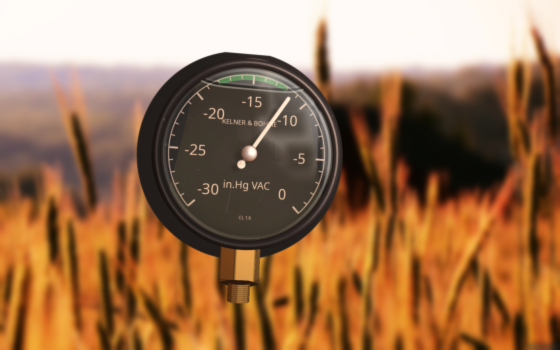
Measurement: -11.5inHg
